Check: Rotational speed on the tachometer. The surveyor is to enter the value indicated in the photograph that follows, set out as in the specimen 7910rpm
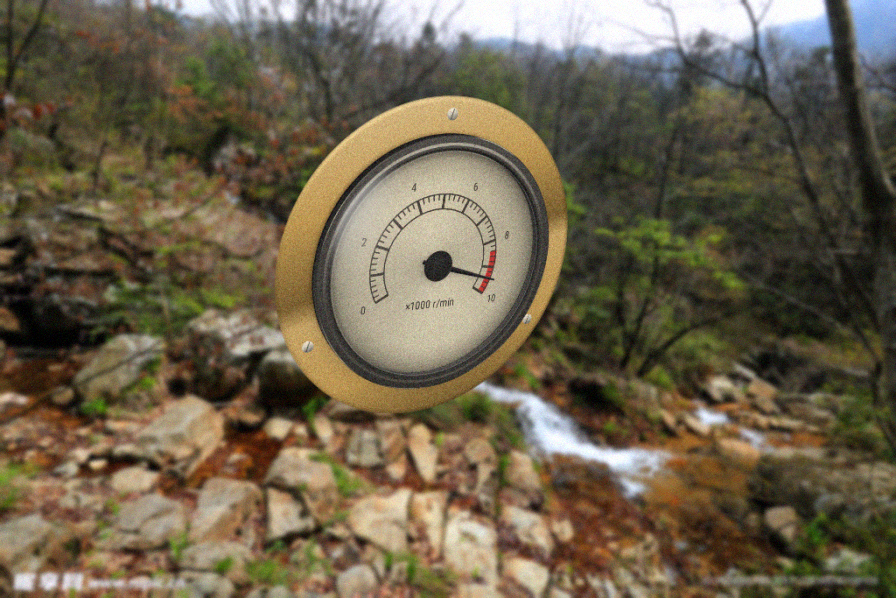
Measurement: 9400rpm
